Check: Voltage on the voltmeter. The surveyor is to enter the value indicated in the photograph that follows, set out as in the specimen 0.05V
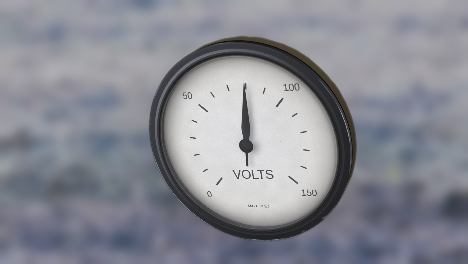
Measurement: 80V
